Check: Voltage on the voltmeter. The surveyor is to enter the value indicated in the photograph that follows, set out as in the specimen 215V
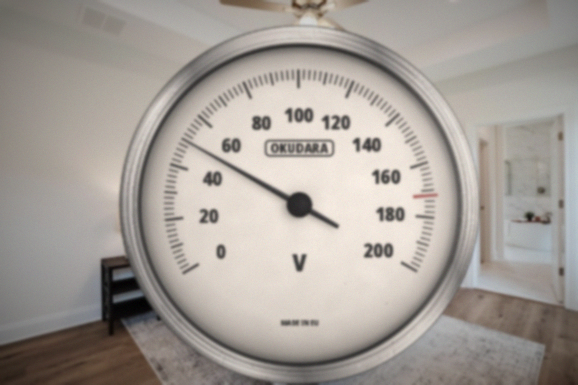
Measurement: 50V
